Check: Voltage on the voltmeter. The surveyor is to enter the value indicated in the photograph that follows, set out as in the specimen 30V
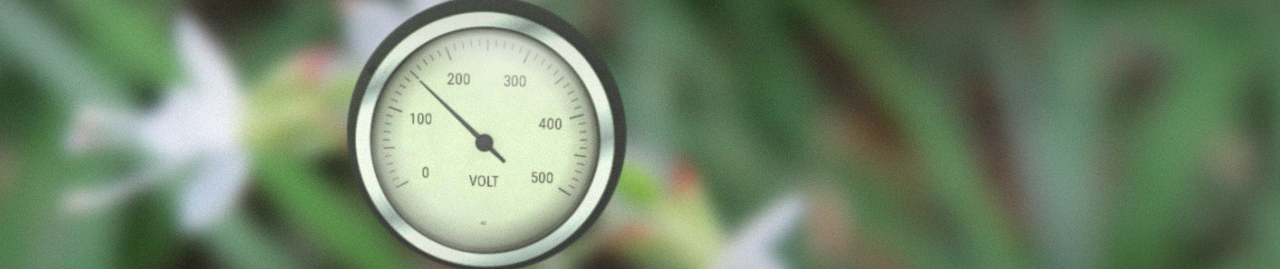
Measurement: 150V
